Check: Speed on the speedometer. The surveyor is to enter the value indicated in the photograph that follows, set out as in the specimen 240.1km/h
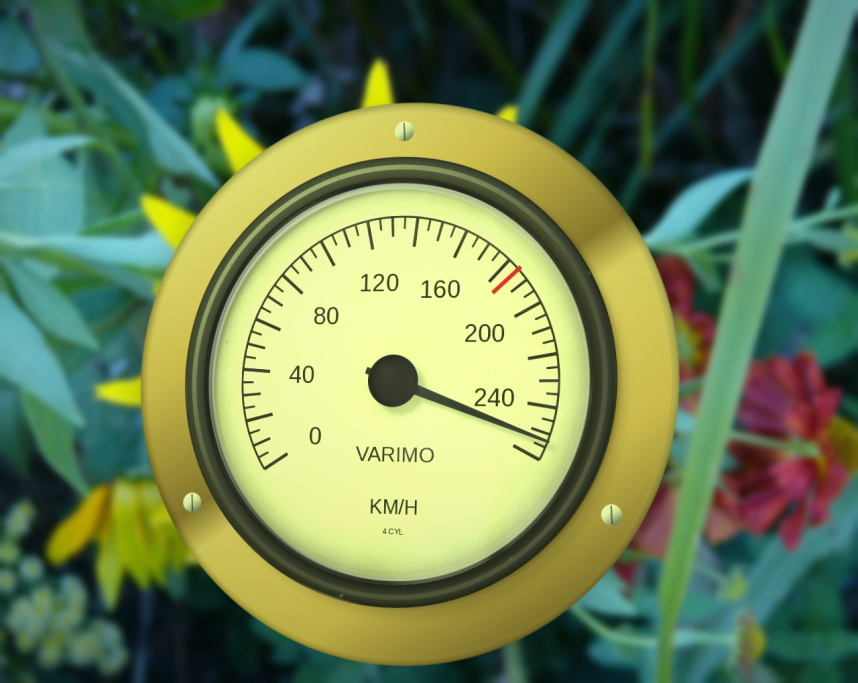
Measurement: 252.5km/h
